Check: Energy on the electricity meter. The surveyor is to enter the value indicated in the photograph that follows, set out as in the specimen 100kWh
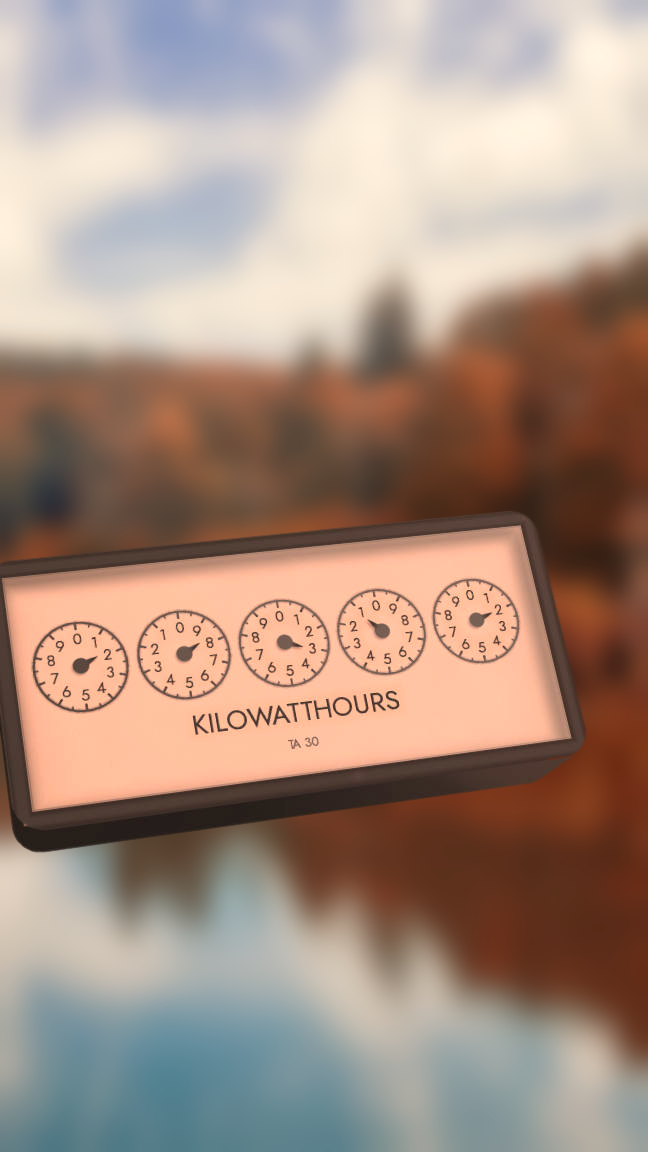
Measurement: 18312kWh
